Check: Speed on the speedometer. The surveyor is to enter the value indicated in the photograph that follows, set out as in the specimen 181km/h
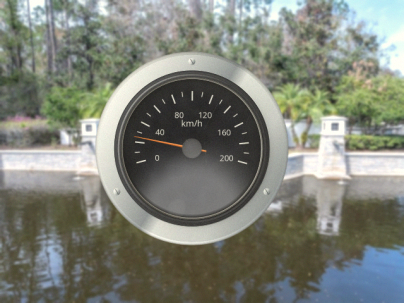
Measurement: 25km/h
